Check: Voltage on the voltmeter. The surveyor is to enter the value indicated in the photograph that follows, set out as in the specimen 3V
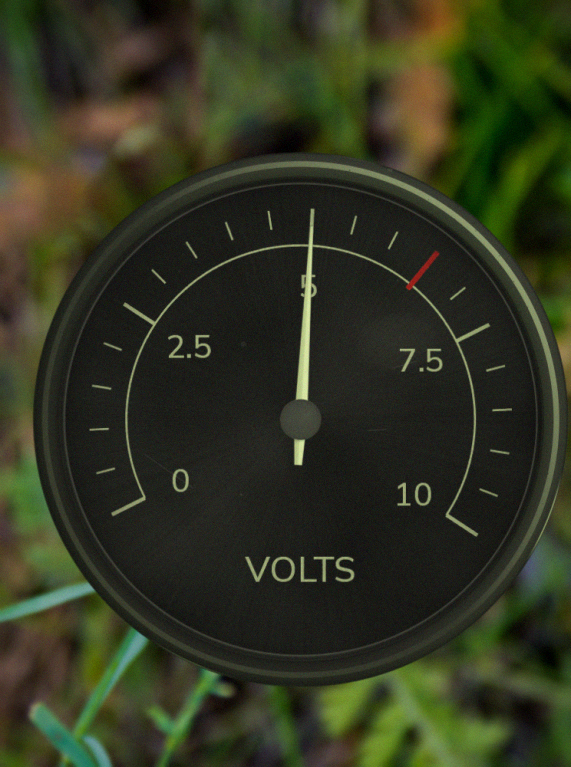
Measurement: 5V
